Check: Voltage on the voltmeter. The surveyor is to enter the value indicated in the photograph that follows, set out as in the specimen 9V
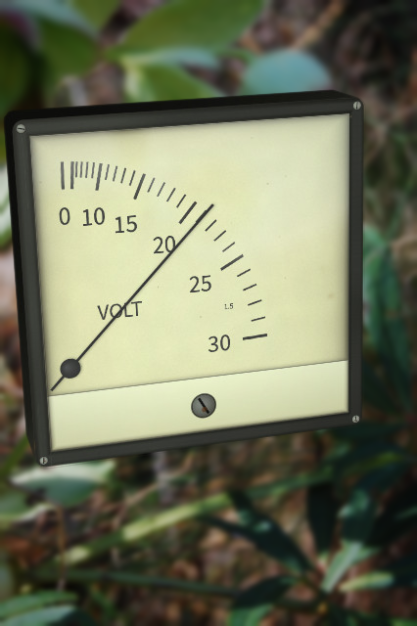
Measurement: 21V
